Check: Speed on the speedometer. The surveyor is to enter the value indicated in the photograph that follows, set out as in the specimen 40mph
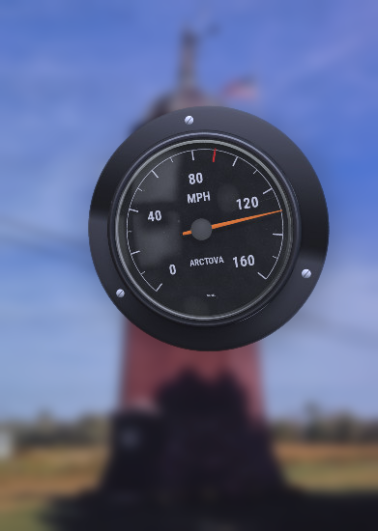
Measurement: 130mph
